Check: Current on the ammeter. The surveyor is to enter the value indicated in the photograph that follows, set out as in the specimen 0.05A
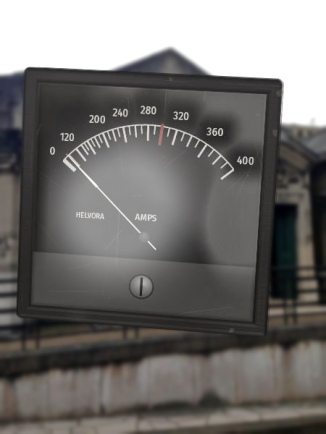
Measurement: 80A
